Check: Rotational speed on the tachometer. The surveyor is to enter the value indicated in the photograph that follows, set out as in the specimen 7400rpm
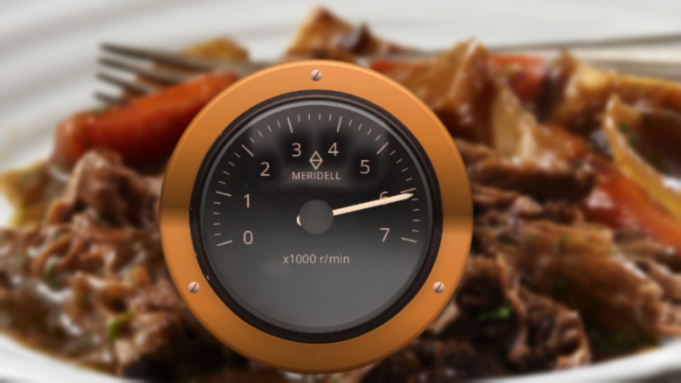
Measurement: 6100rpm
